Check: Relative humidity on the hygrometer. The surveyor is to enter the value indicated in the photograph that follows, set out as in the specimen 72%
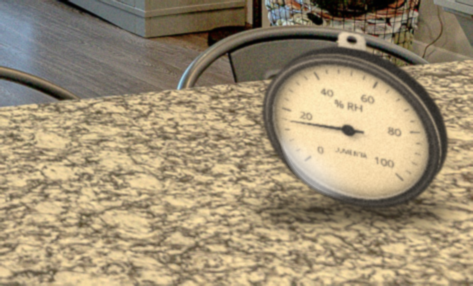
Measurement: 16%
